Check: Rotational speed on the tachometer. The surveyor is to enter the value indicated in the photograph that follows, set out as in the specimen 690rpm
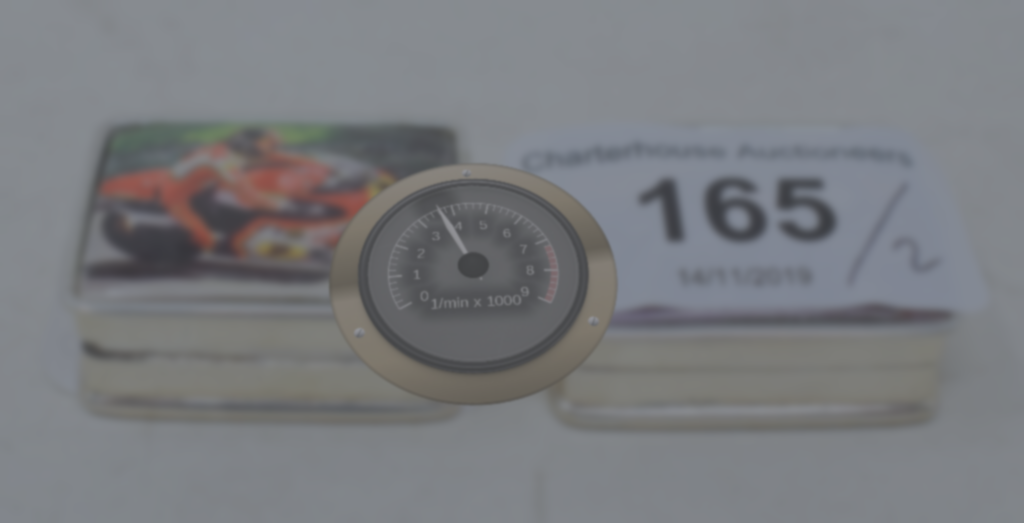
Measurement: 3600rpm
